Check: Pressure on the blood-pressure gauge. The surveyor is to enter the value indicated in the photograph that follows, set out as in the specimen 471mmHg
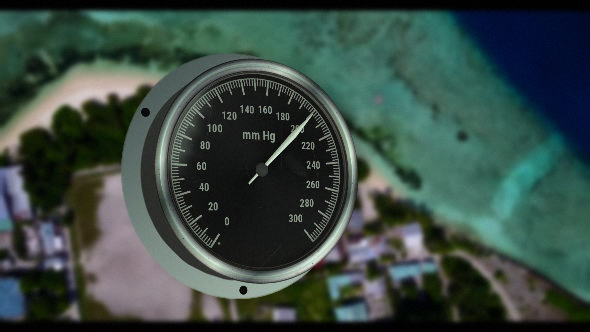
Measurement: 200mmHg
